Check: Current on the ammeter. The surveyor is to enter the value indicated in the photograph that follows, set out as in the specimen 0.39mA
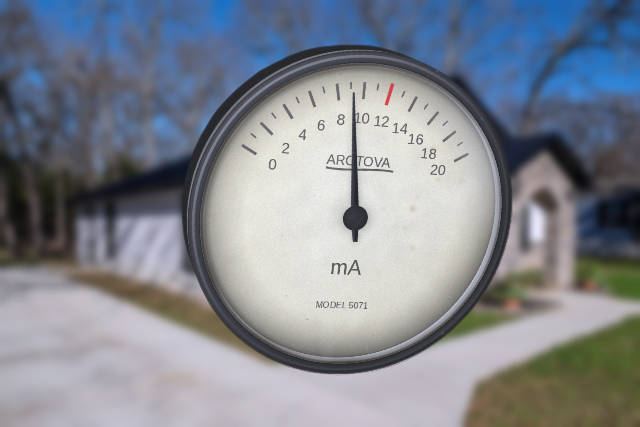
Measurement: 9mA
